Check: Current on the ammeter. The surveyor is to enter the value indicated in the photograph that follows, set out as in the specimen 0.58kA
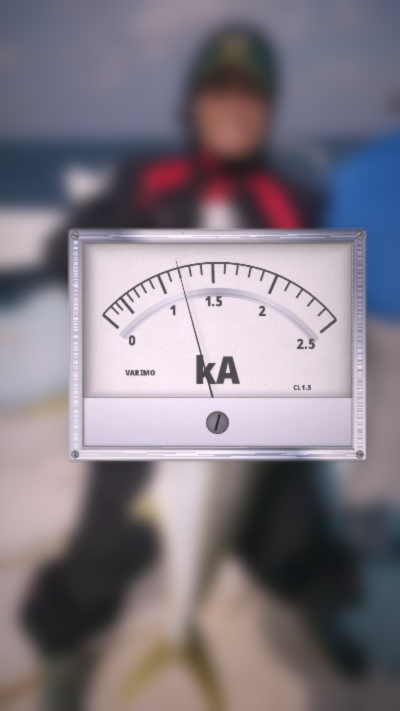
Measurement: 1.2kA
